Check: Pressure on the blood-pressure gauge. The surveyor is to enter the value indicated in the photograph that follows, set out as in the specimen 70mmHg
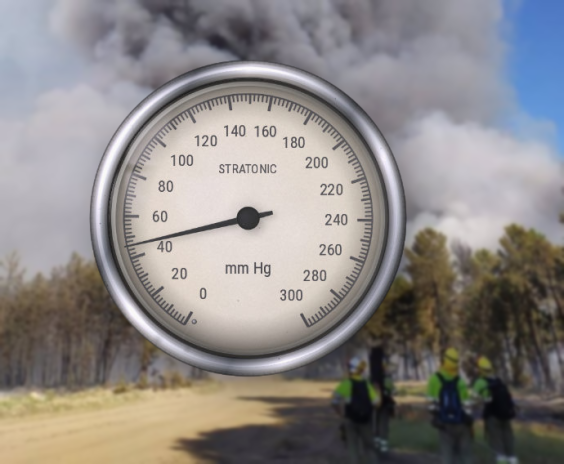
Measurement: 46mmHg
